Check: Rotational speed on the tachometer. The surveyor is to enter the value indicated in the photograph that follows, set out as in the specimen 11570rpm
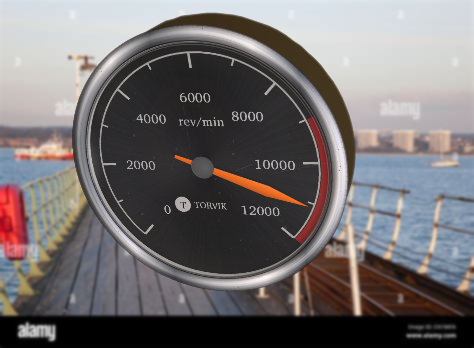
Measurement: 11000rpm
